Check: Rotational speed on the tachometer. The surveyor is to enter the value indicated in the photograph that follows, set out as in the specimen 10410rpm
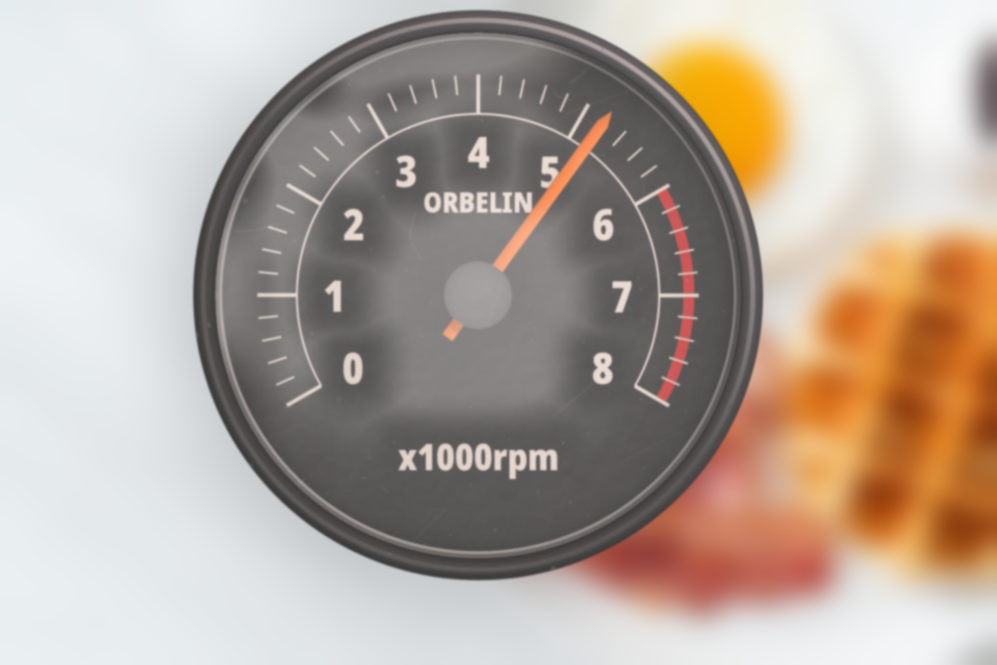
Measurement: 5200rpm
